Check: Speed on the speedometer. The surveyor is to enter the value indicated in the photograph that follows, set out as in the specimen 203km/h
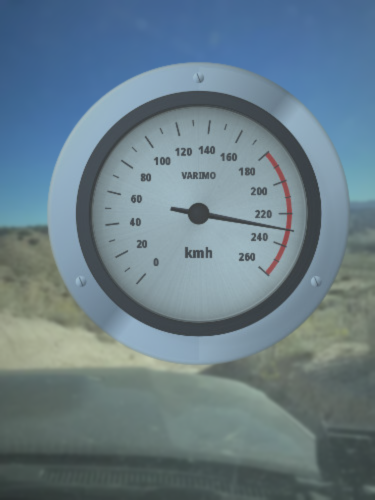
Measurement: 230km/h
